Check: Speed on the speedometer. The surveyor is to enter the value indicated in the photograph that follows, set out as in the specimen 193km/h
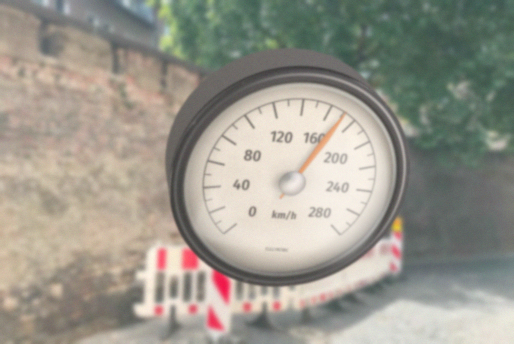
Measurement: 170km/h
